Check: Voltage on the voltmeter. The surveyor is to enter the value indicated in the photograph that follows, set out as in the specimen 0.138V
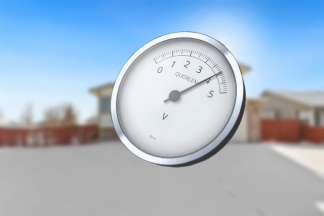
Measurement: 4V
